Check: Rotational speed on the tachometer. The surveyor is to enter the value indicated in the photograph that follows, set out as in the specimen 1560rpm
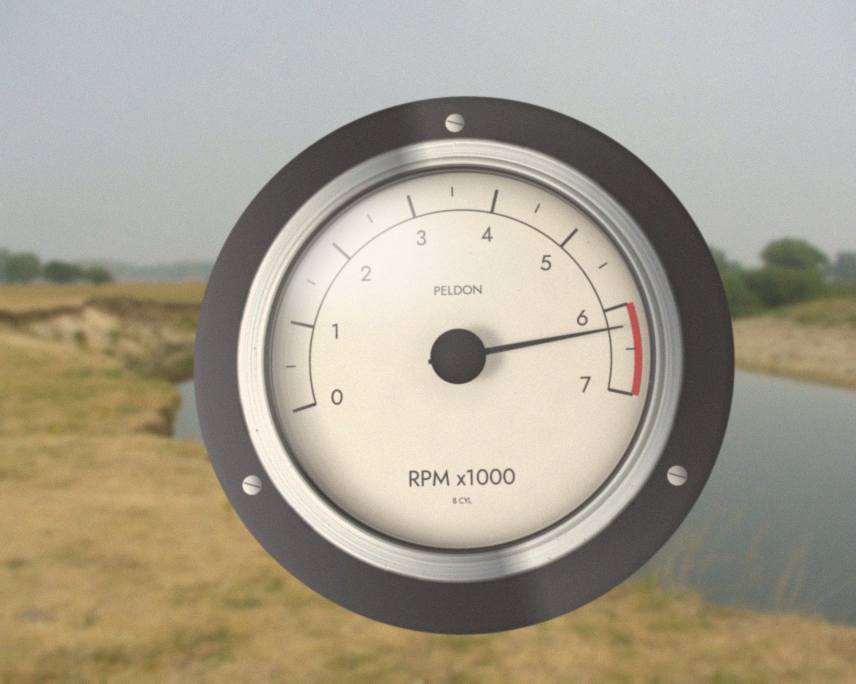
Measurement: 6250rpm
